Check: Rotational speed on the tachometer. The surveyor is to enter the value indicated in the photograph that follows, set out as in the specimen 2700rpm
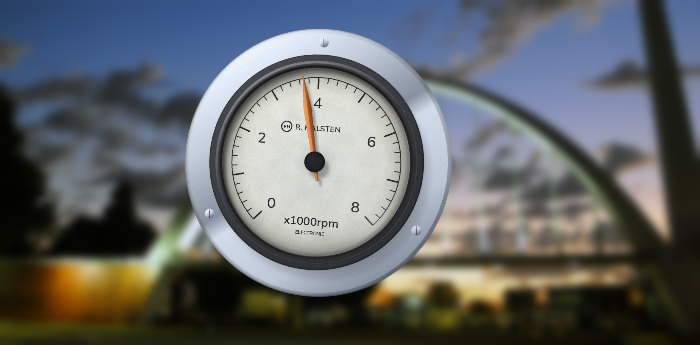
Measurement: 3700rpm
